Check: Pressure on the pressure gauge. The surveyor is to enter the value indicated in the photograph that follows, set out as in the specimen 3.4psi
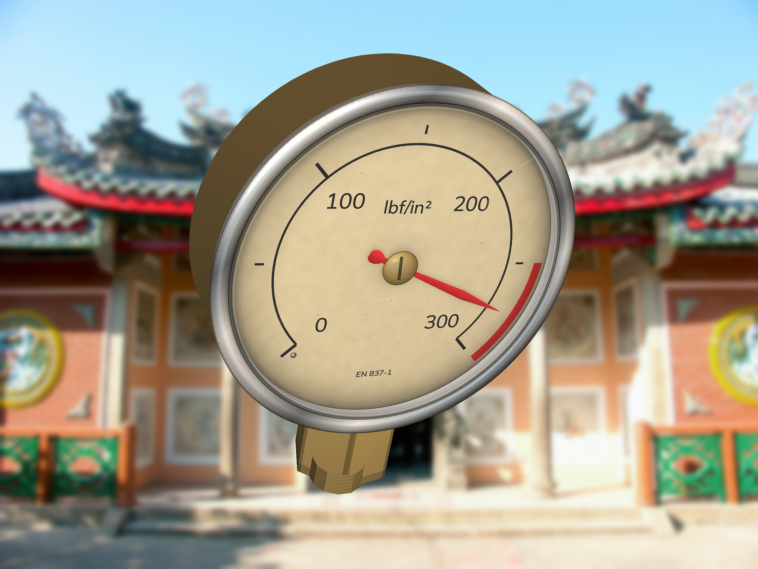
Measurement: 275psi
